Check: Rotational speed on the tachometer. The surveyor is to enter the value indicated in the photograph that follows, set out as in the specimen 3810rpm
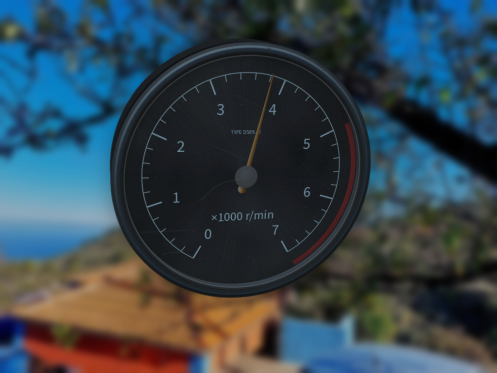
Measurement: 3800rpm
